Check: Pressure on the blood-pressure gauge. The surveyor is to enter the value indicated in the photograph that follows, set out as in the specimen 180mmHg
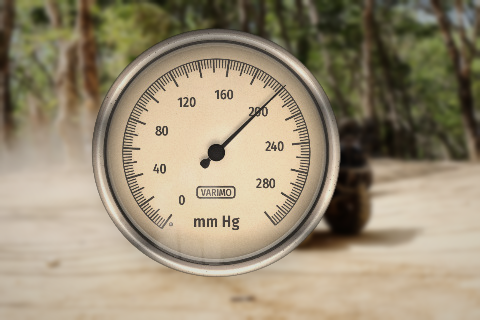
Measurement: 200mmHg
